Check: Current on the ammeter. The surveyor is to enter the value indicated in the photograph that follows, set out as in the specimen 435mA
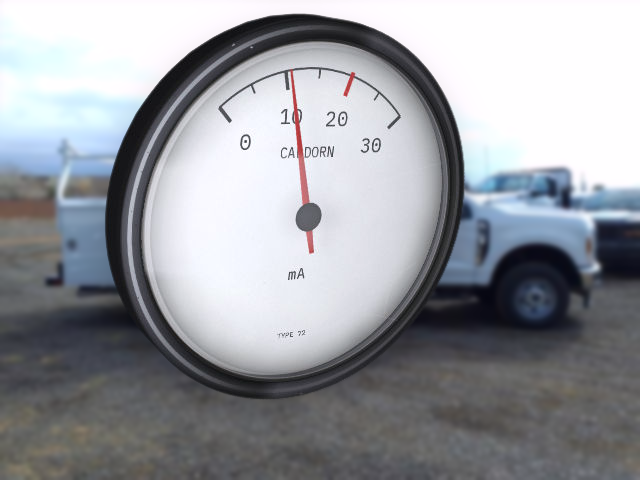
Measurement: 10mA
